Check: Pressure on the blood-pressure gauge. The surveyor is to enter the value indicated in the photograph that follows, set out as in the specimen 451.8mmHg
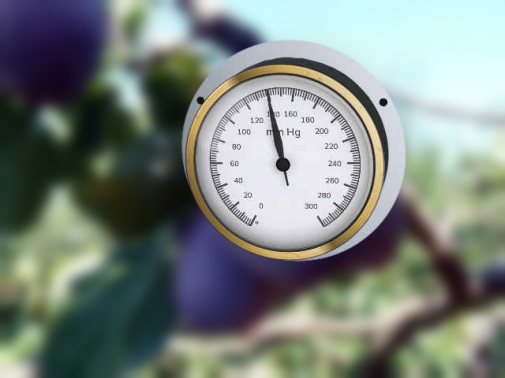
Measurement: 140mmHg
